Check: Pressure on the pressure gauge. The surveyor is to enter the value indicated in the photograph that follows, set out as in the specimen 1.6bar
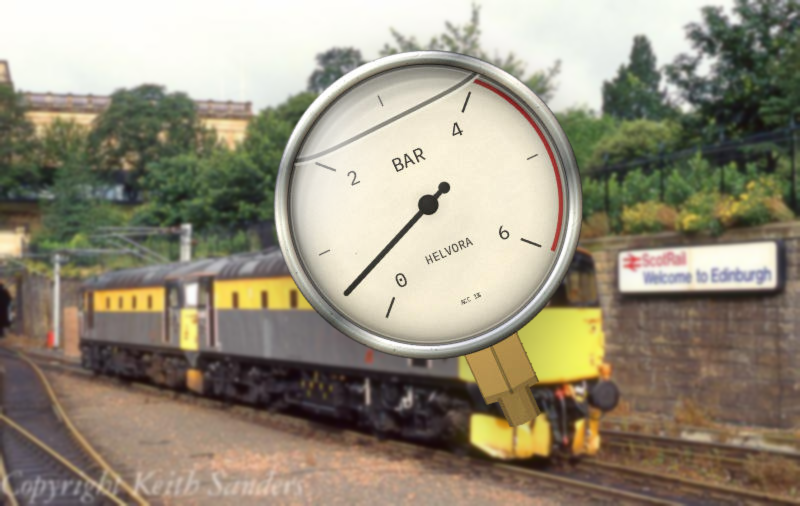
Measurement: 0.5bar
